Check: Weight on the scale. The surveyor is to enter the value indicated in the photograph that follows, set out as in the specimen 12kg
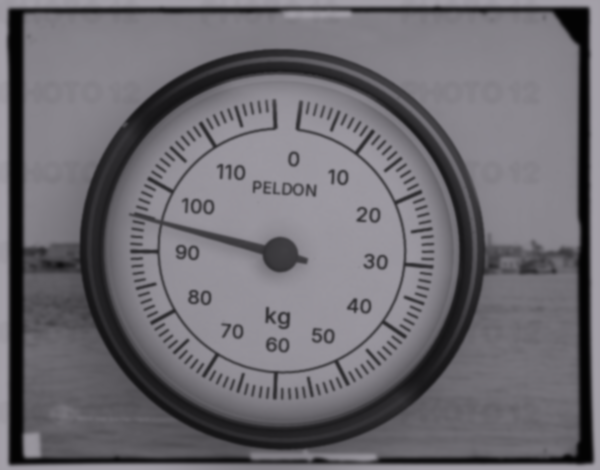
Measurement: 95kg
